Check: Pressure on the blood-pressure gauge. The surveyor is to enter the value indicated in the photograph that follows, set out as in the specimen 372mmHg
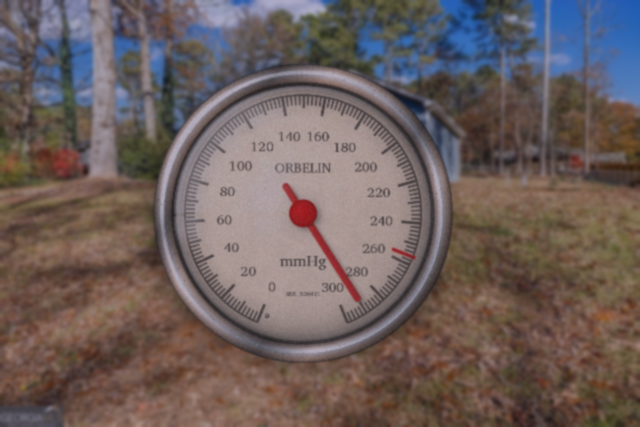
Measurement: 290mmHg
